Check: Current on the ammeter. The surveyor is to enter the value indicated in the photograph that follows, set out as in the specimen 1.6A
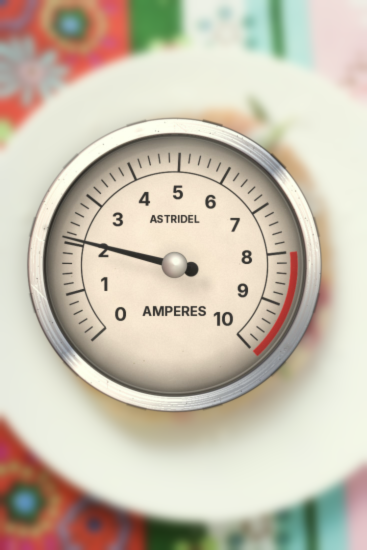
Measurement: 2.1A
